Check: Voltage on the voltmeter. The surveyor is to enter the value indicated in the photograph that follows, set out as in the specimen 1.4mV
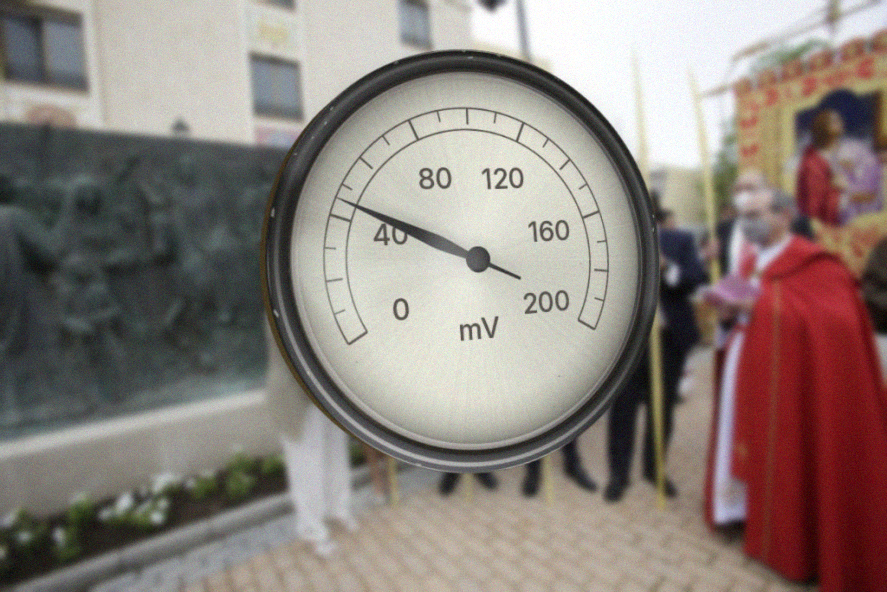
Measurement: 45mV
